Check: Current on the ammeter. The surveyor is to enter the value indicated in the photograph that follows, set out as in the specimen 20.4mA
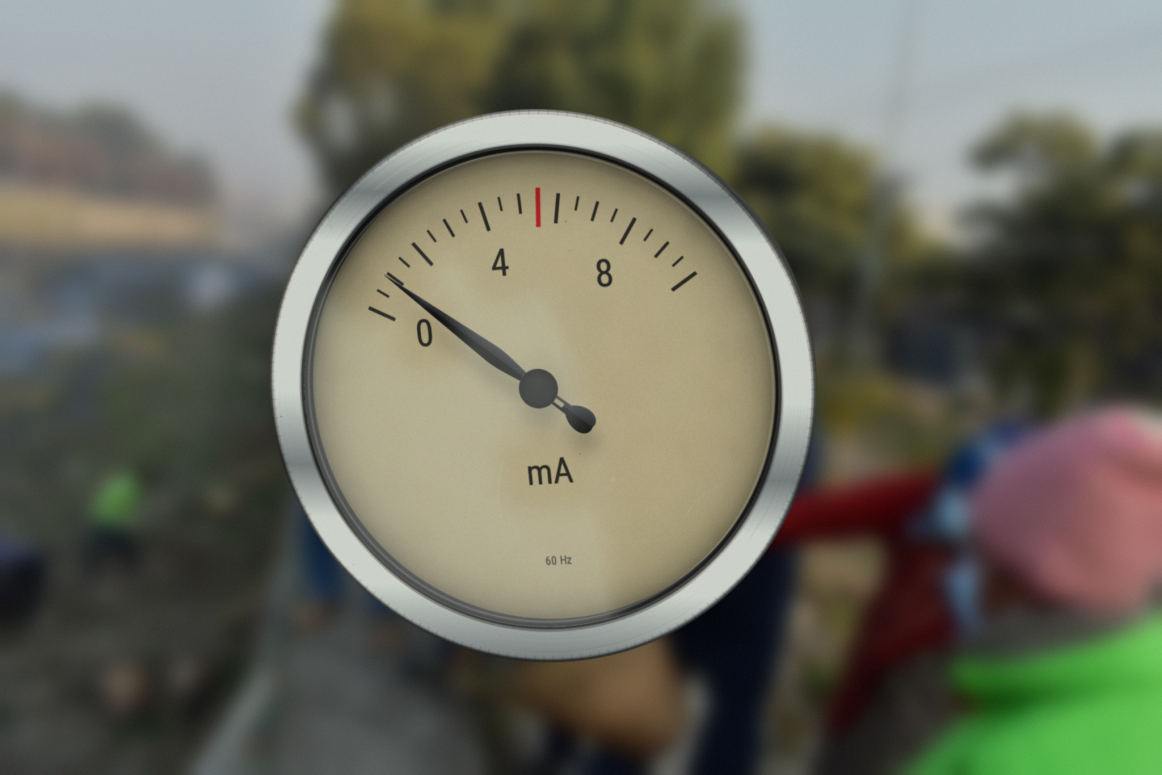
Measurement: 1mA
